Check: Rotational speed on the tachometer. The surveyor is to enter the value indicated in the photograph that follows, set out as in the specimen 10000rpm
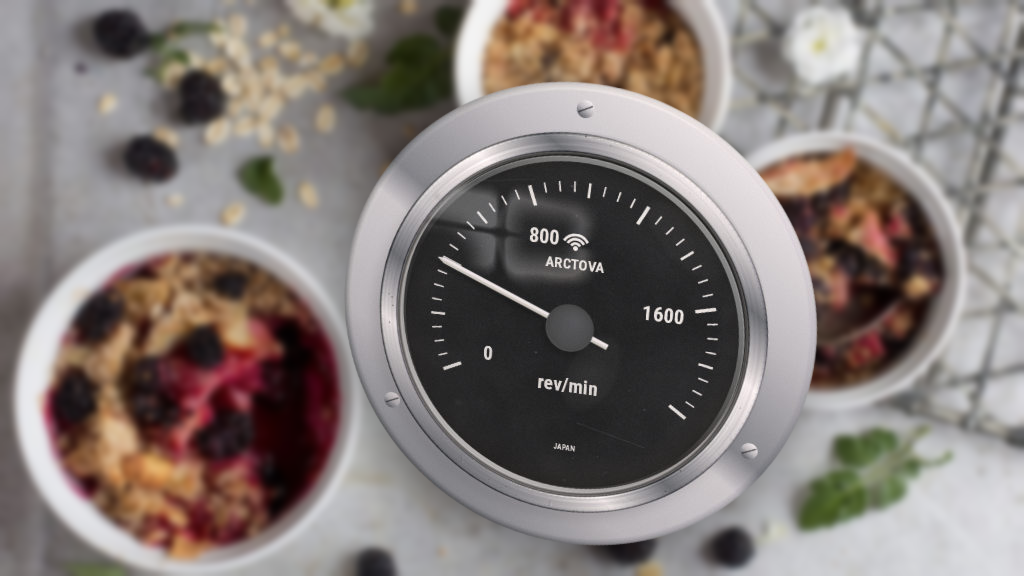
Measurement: 400rpm
